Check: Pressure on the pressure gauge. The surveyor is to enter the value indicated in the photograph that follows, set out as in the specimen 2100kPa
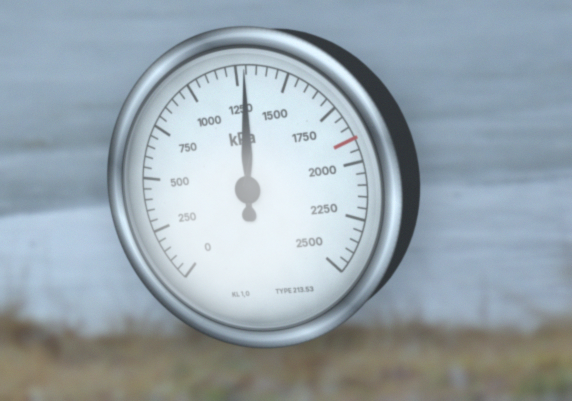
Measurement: 1300kPa
